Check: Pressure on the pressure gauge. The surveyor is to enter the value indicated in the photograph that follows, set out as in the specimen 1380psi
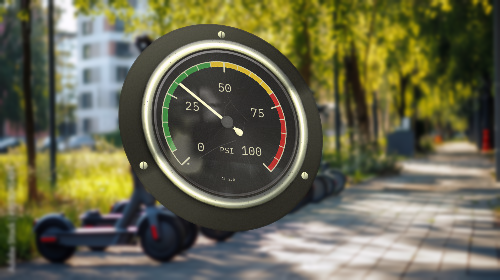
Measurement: 30psi
